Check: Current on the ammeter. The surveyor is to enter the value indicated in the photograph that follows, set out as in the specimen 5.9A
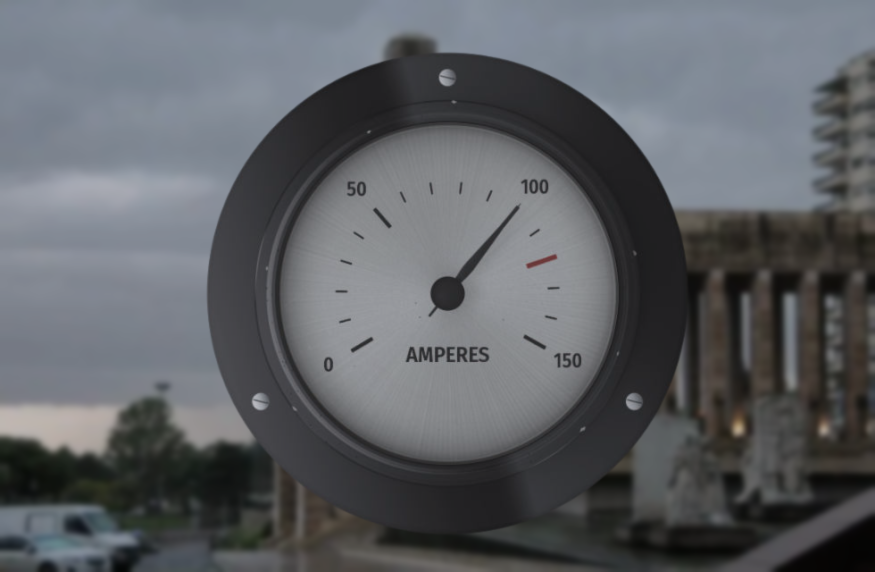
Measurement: 100A
